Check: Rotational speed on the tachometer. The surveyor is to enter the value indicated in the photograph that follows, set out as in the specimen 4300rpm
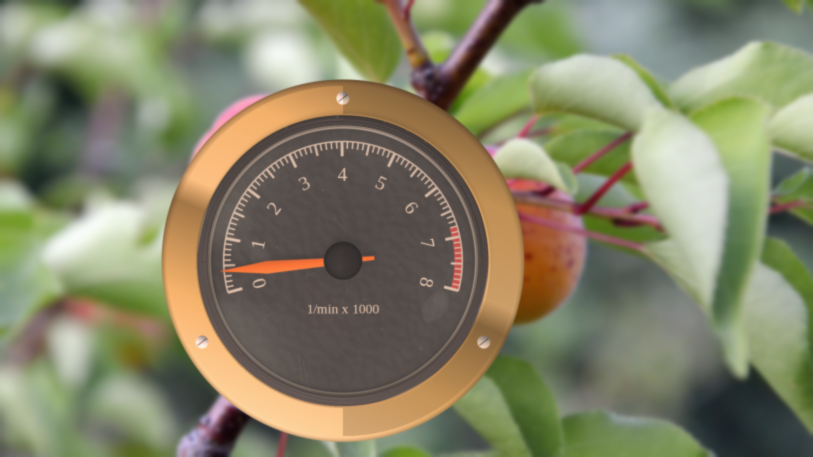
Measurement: 400rpm
